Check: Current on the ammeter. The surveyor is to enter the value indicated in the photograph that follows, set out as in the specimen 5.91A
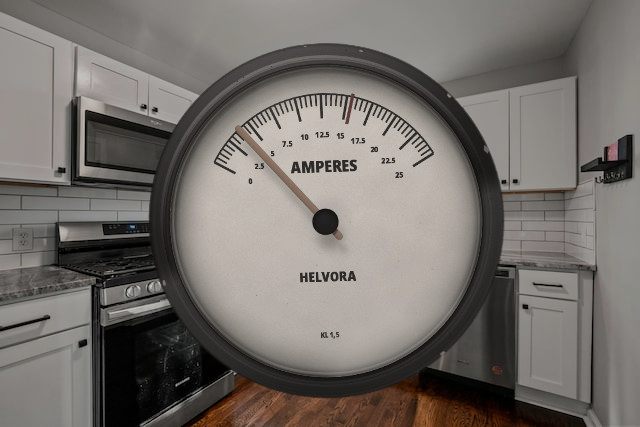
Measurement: 4A
